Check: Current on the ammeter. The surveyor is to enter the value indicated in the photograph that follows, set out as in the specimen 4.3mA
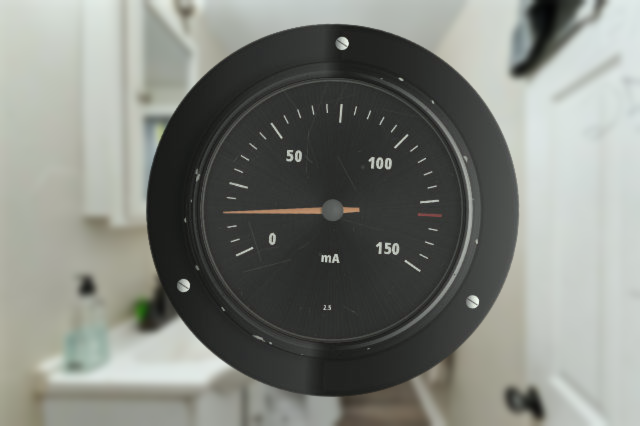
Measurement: 15mA
